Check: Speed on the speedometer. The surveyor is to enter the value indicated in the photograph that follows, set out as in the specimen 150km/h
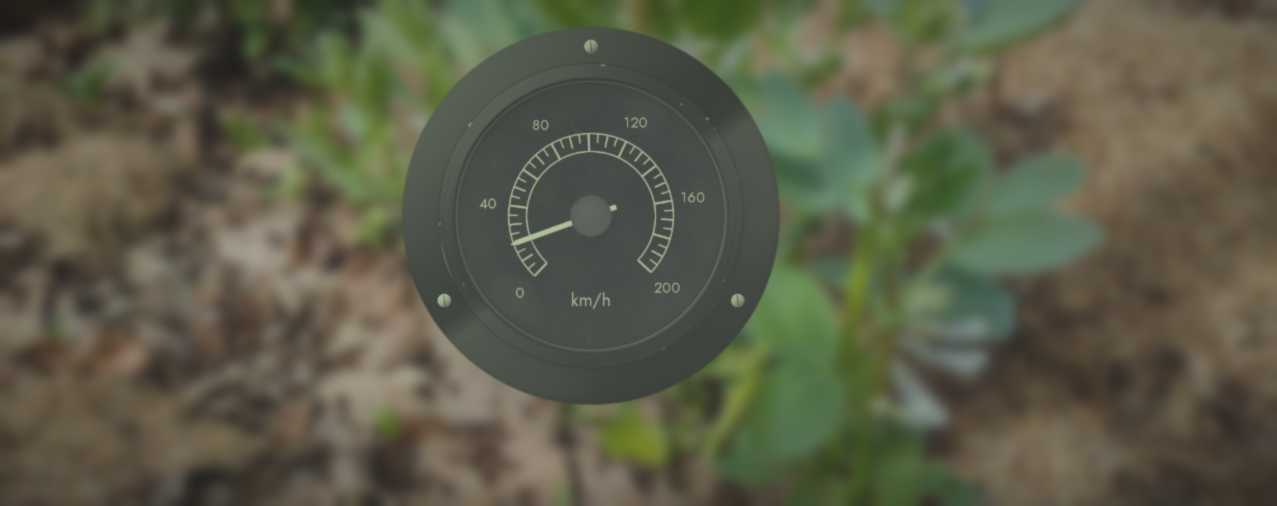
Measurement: 20km/h
